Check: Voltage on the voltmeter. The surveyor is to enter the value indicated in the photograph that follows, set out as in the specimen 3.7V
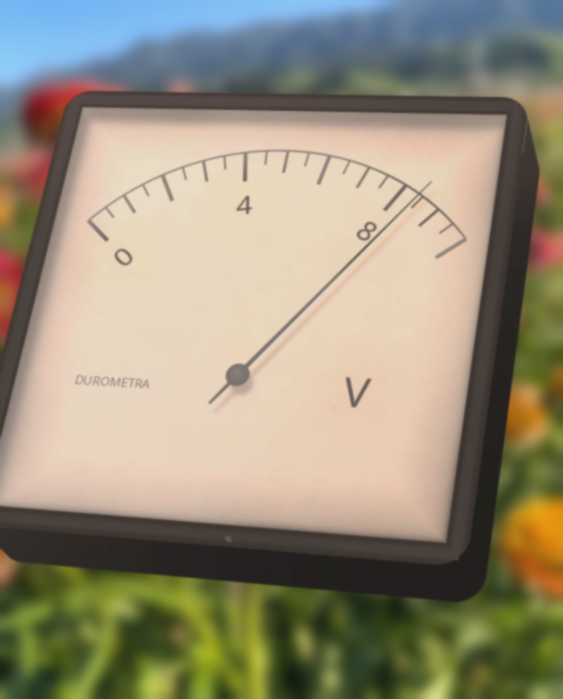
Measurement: 8.5V
